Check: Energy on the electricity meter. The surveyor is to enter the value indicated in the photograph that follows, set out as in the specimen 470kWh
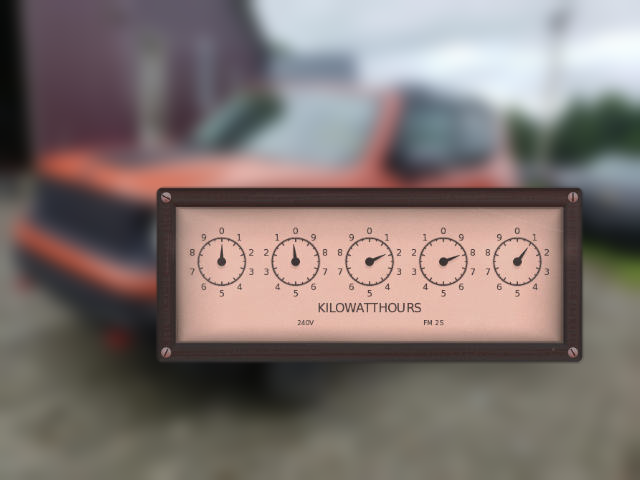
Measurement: 181kWh
